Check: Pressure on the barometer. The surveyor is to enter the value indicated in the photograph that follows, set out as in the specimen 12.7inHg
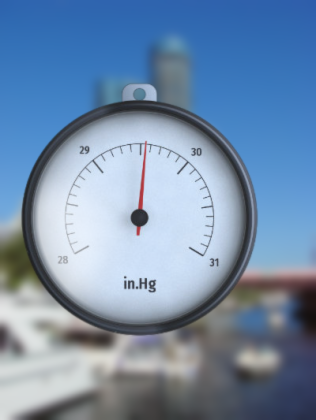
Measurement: 29.55inHg
